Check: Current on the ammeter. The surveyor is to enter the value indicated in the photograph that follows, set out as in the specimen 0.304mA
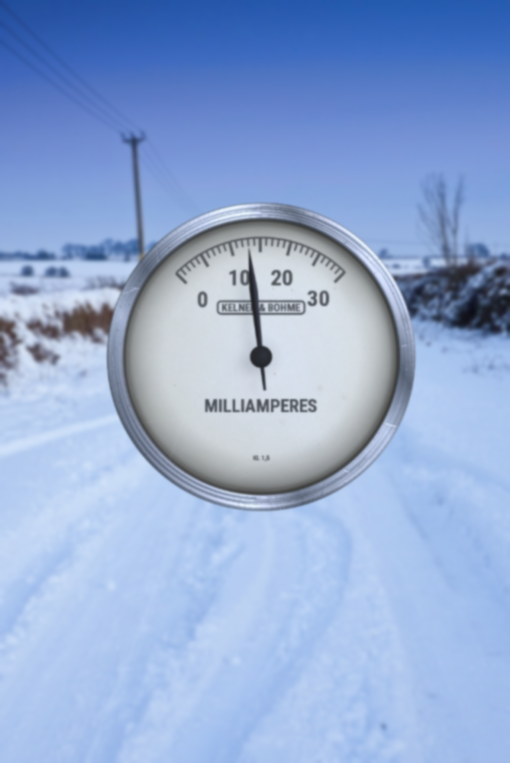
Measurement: 13mA
